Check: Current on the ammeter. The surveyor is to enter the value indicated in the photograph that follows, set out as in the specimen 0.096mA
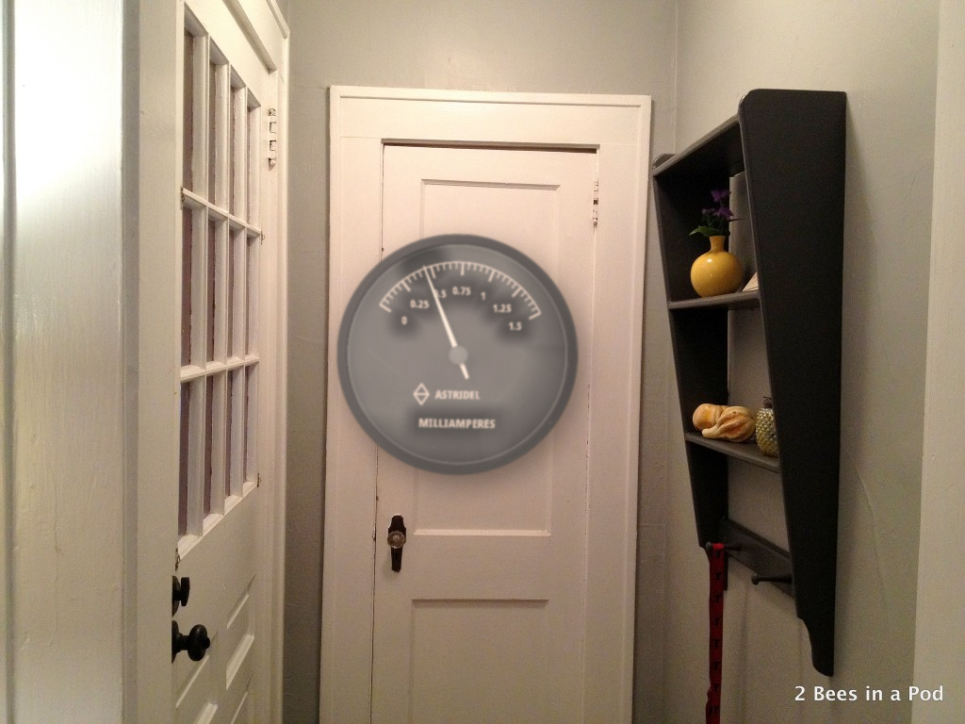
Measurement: 0.45mA
